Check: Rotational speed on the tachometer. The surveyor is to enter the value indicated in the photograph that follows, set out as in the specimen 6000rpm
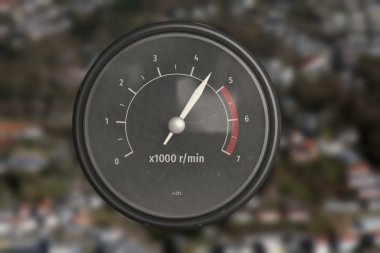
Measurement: 4500rpm
